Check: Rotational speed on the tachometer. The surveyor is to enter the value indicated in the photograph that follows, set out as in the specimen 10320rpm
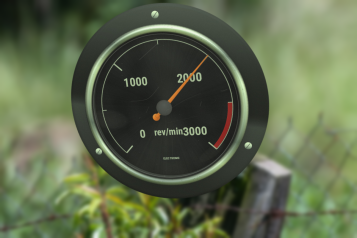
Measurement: 2000rpm
